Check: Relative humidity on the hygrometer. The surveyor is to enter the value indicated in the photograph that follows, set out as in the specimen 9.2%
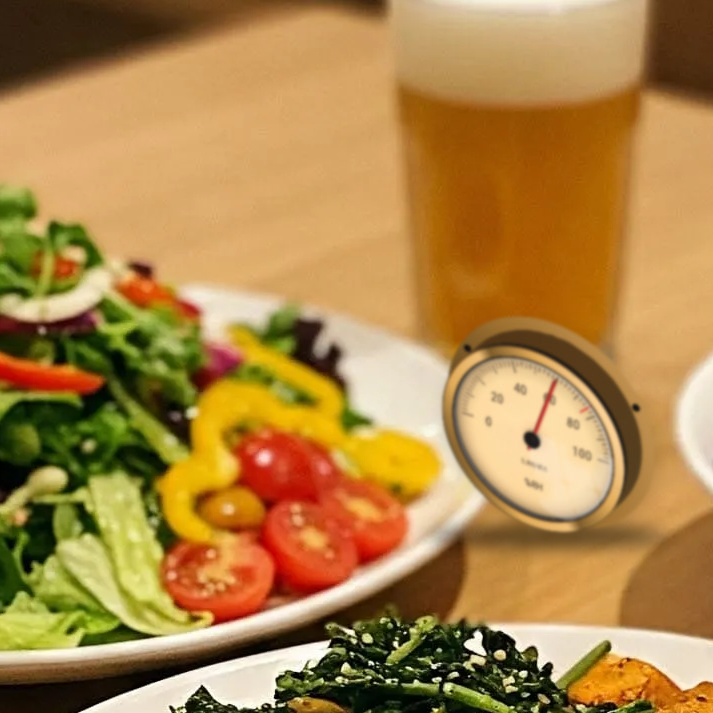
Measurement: 60%
